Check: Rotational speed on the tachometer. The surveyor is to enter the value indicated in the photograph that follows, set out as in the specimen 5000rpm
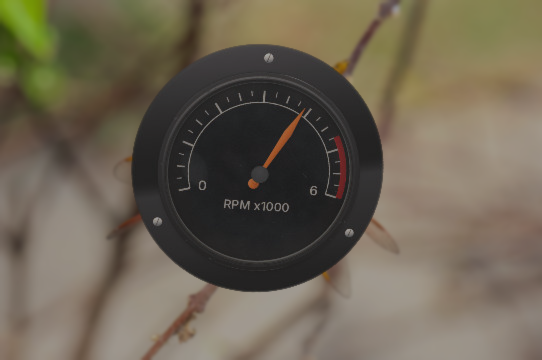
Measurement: 3875rpm
